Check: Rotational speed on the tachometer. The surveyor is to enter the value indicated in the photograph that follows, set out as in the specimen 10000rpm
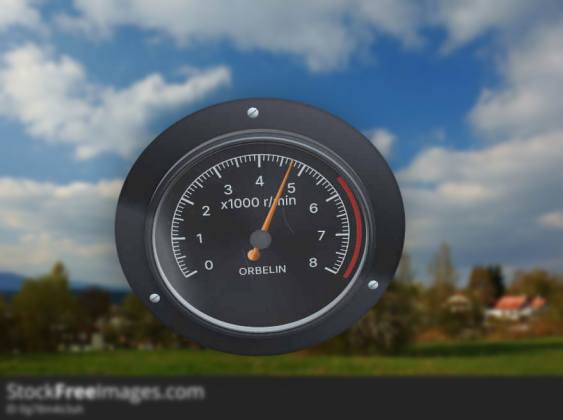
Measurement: 4700rpm
